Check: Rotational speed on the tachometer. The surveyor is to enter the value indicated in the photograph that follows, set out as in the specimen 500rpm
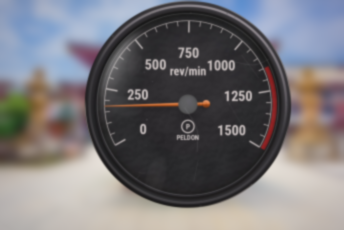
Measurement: 175rpm
